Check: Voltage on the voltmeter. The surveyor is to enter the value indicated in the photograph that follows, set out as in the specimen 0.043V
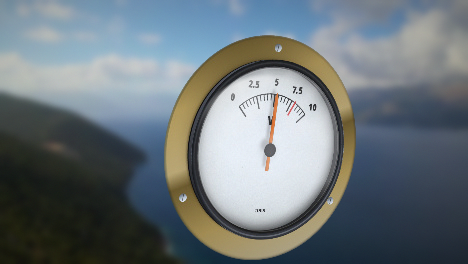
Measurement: 5V
